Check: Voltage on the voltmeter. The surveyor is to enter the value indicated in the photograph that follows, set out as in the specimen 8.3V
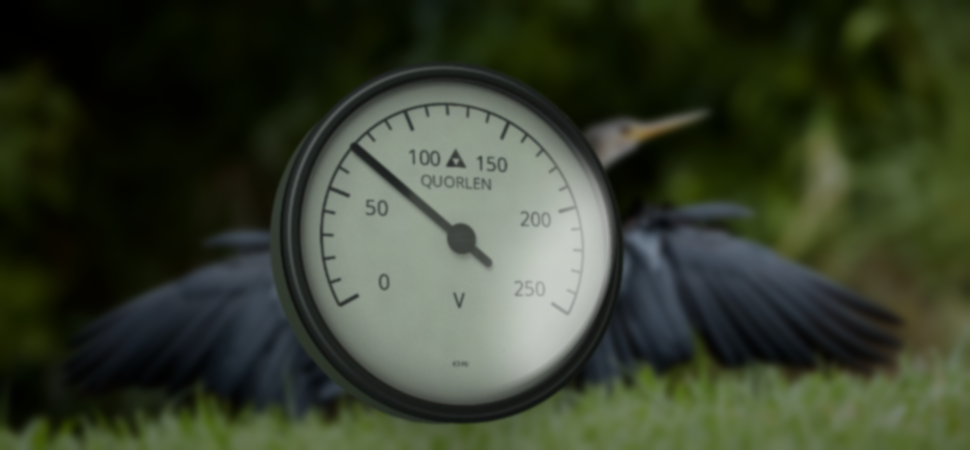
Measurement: 70V
